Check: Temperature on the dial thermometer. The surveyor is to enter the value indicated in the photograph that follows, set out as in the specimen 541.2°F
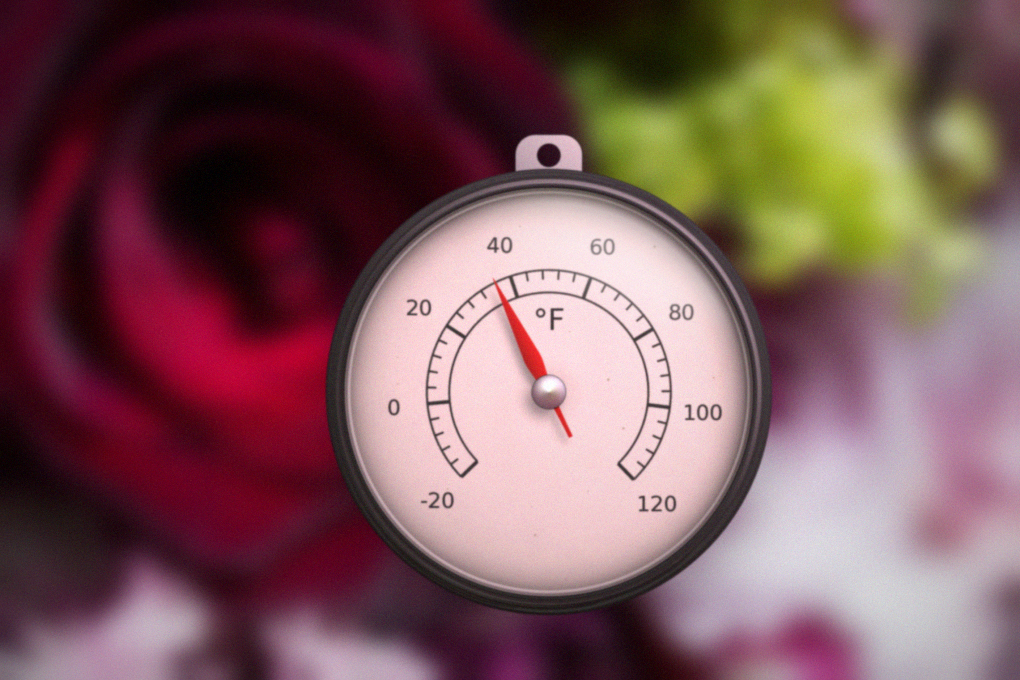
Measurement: 36°F
